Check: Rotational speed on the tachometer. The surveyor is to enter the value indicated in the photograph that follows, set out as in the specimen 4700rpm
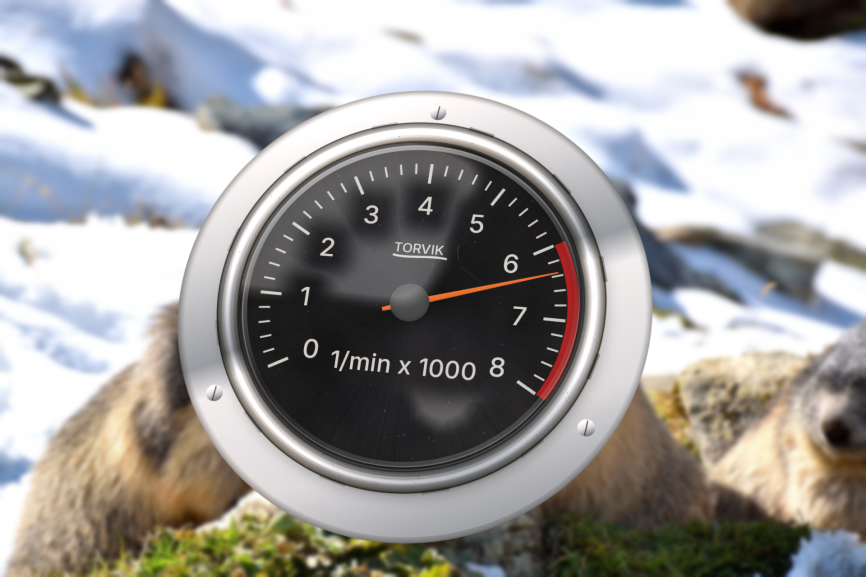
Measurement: 6400rpm
